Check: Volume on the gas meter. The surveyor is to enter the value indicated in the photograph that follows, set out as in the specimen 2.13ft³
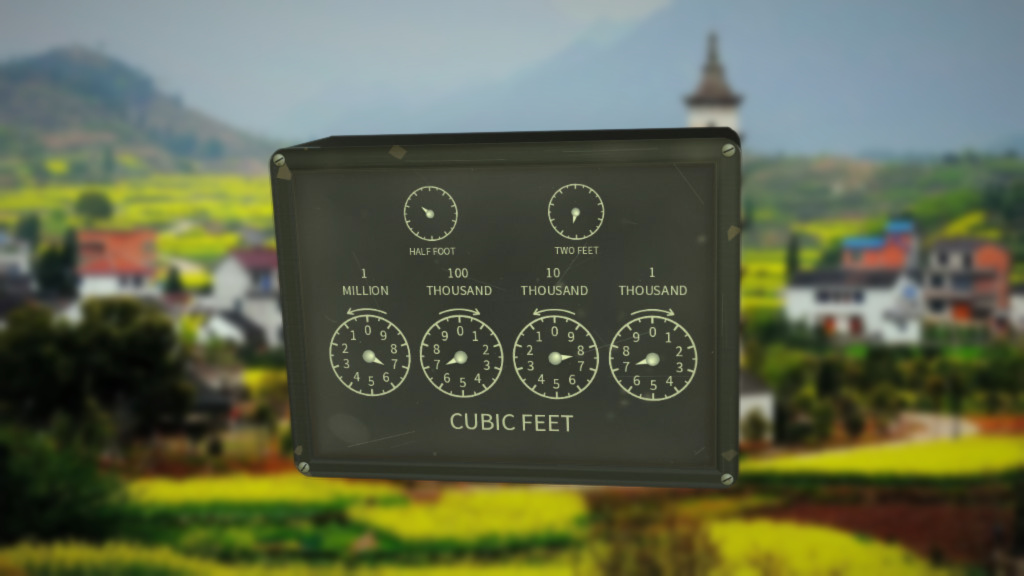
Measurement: 667700ft³
